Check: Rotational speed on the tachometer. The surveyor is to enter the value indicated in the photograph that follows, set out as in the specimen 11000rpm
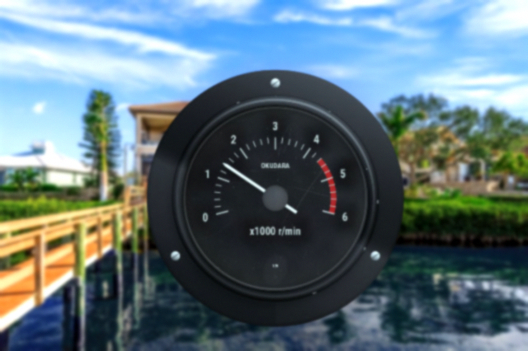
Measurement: 1400rpm
